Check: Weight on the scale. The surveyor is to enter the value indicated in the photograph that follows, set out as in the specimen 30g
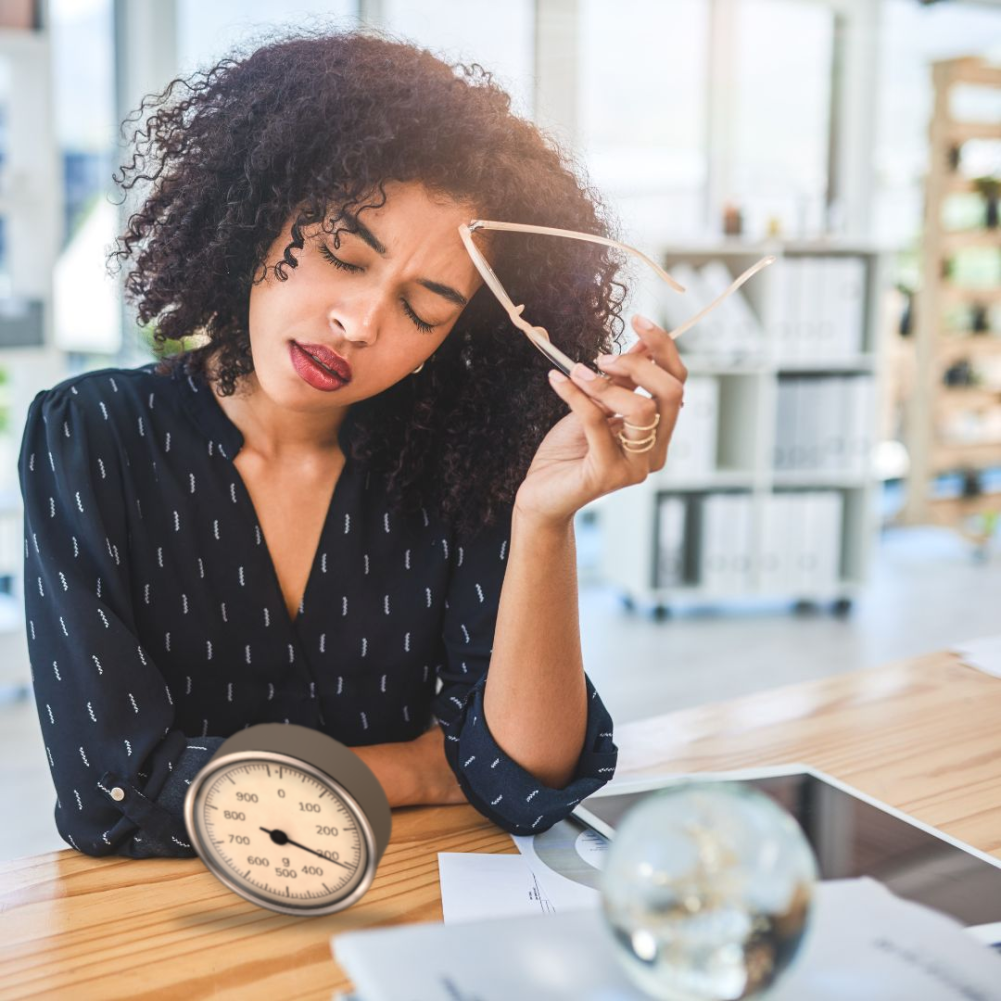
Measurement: 300g
